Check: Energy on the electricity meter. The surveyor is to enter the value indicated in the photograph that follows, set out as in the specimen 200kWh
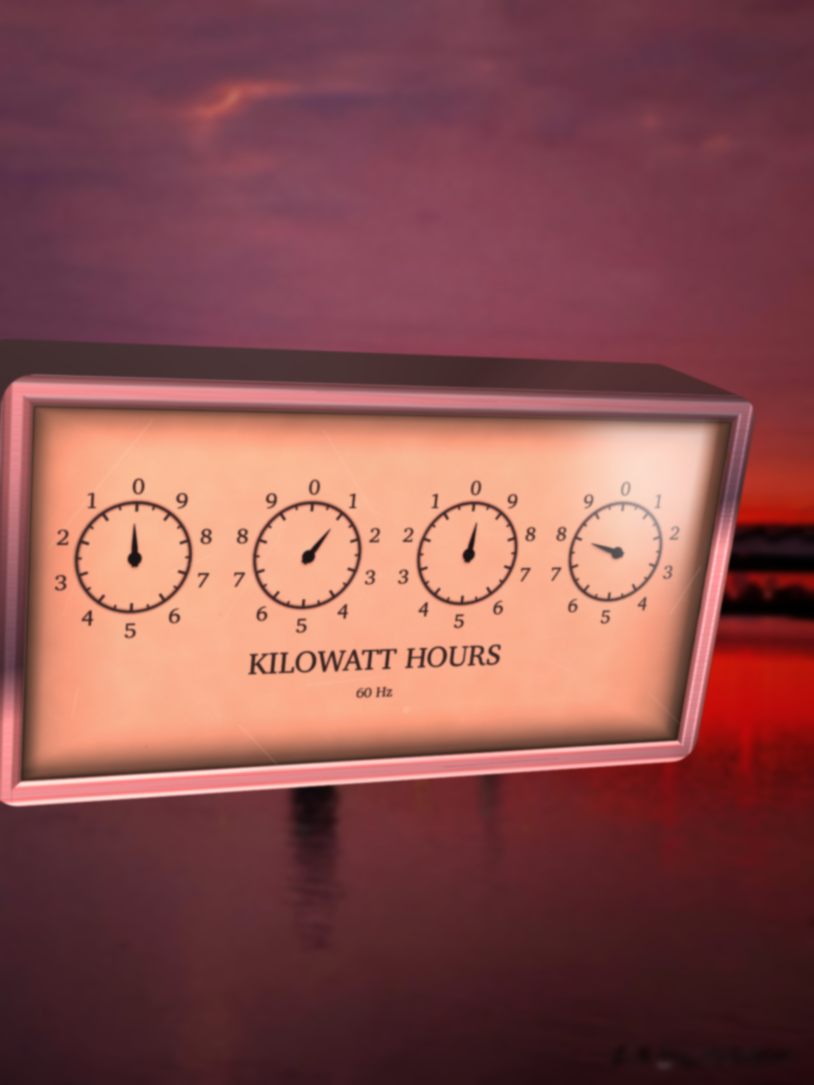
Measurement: 98kWh
